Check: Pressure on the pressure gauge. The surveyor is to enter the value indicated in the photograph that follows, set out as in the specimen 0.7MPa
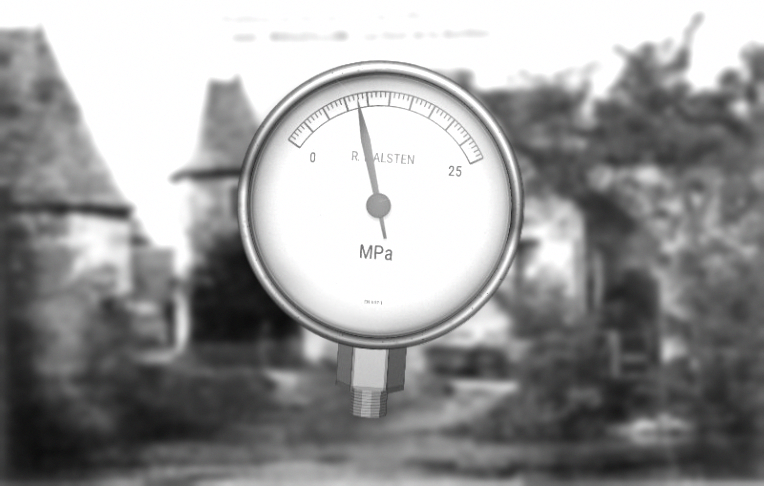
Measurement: 9MPa
